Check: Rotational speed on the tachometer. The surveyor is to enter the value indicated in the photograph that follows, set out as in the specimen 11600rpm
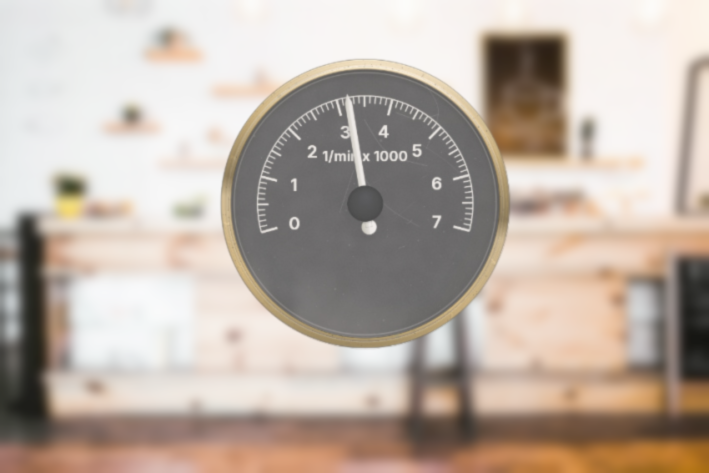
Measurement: 3200rpm
